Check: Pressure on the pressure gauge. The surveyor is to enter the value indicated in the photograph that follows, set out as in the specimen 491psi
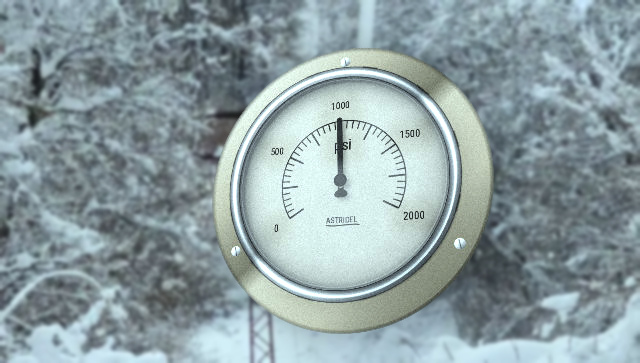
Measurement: 1000psi
